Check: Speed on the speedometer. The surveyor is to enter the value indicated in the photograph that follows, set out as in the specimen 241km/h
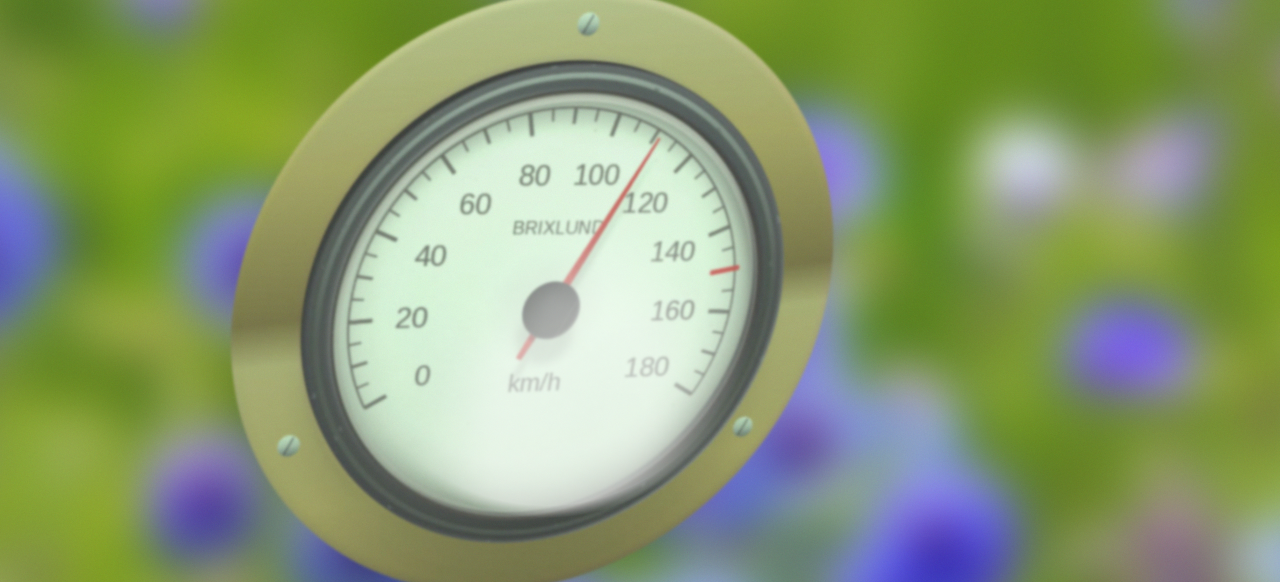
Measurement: 110km/h
